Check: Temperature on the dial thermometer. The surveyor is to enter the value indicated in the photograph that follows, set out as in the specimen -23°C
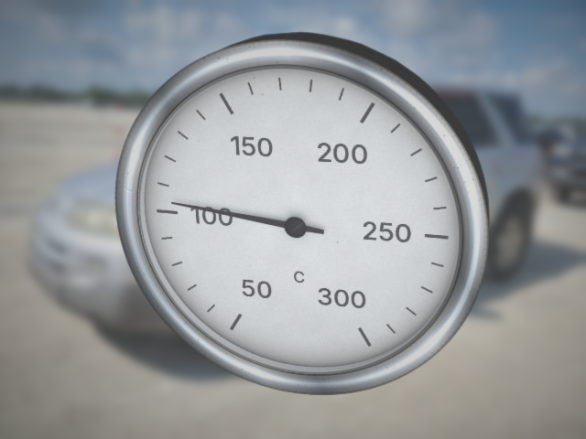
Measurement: 105°C
